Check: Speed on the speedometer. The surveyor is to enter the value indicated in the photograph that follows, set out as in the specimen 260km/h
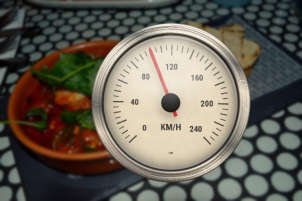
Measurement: 100km/h
